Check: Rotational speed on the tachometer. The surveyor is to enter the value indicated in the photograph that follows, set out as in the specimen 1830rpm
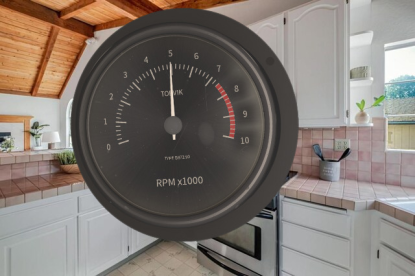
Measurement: 5000rpm
